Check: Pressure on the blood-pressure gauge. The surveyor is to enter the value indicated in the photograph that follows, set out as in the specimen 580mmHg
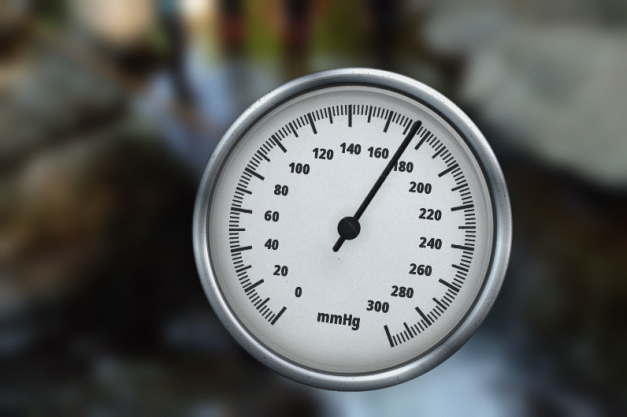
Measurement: 174mmHg
